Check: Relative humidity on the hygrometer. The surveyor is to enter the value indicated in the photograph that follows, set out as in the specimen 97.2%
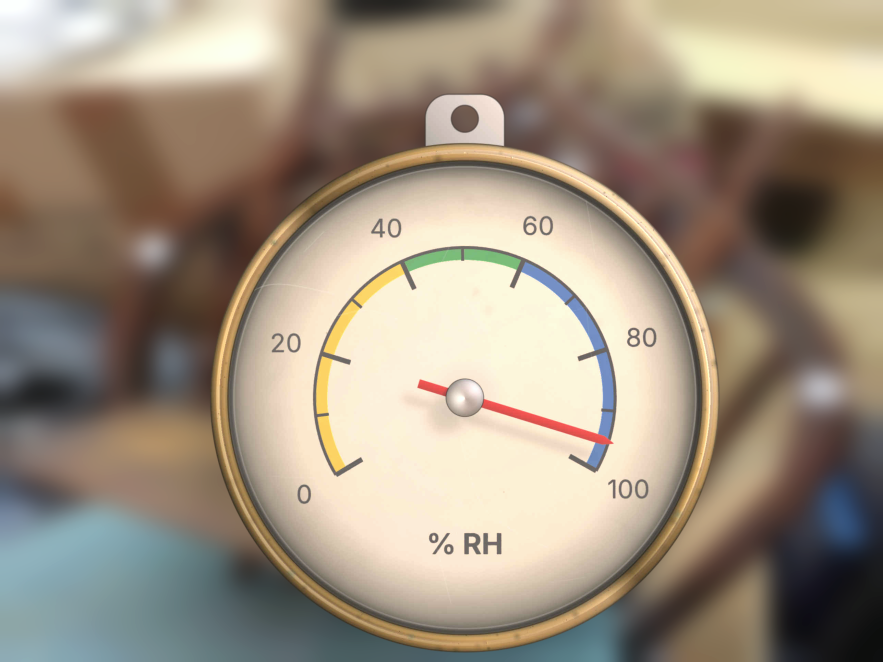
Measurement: 95%
